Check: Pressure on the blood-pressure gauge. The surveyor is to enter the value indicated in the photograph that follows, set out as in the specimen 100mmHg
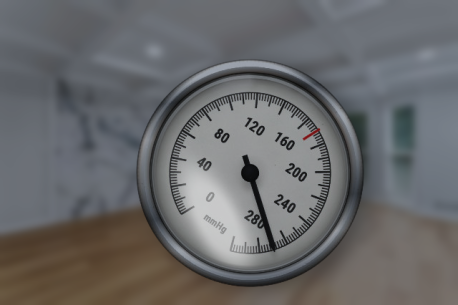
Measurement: 270mmHg
